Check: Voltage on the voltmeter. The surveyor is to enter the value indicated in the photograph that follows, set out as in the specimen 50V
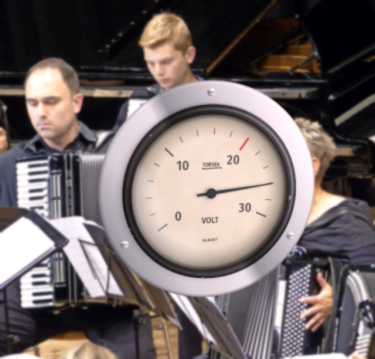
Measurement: 26V
